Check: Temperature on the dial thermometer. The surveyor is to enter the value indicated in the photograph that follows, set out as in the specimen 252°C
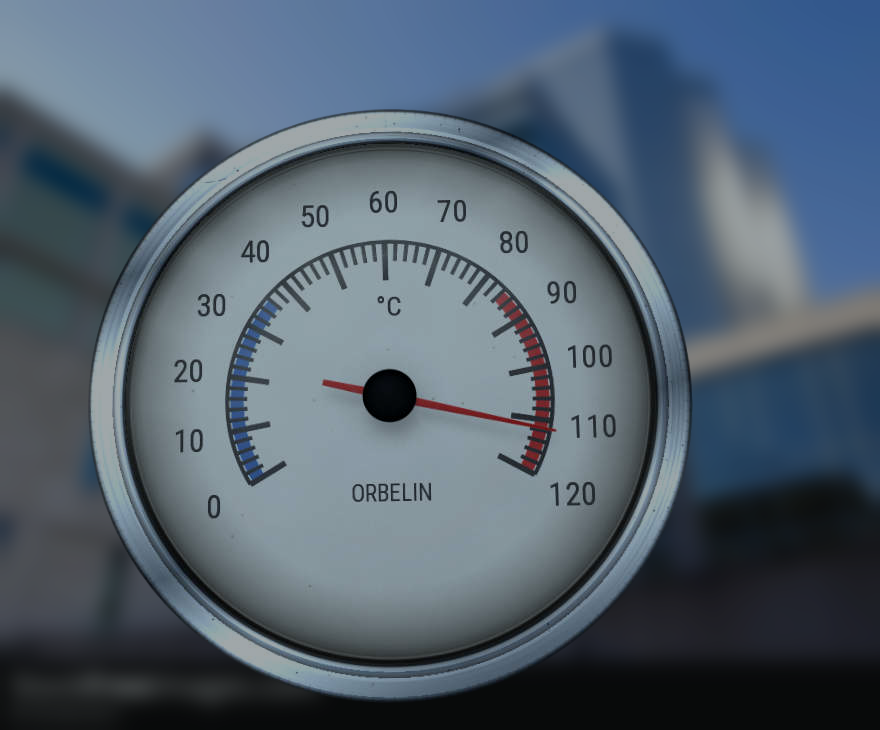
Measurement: 112°C
